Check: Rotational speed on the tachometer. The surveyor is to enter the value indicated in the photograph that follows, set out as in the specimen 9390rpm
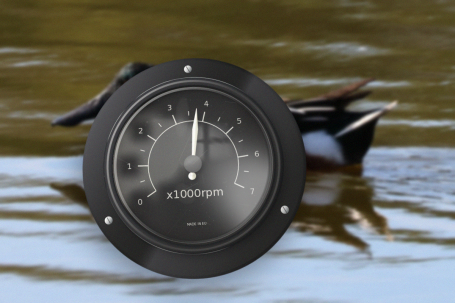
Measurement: 3750rpm
